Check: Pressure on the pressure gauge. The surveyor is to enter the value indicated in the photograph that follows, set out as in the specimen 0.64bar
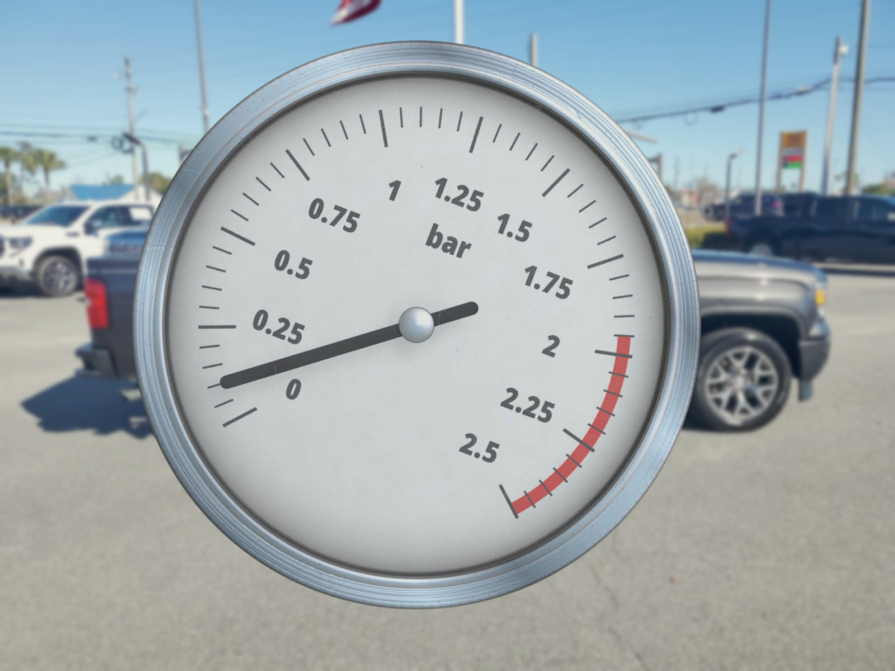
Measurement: 0.1bar
